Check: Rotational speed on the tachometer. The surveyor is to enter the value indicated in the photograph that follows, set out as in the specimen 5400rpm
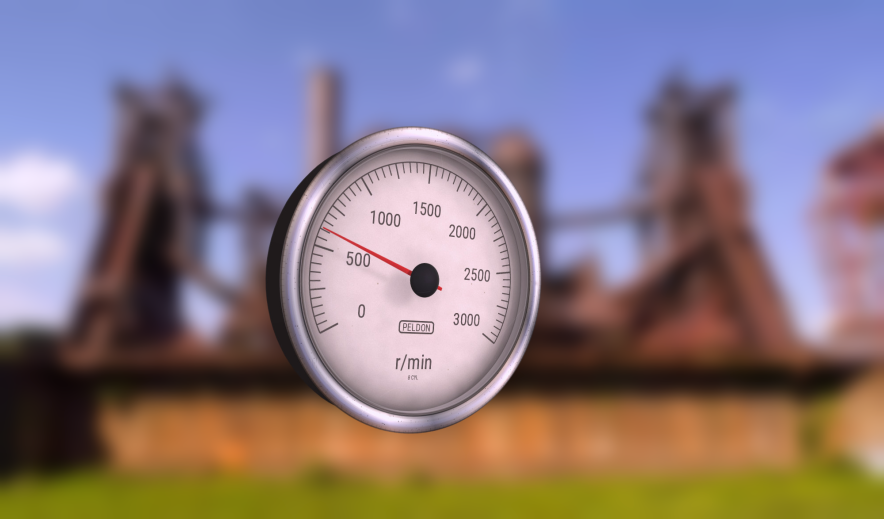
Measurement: 600rpm
